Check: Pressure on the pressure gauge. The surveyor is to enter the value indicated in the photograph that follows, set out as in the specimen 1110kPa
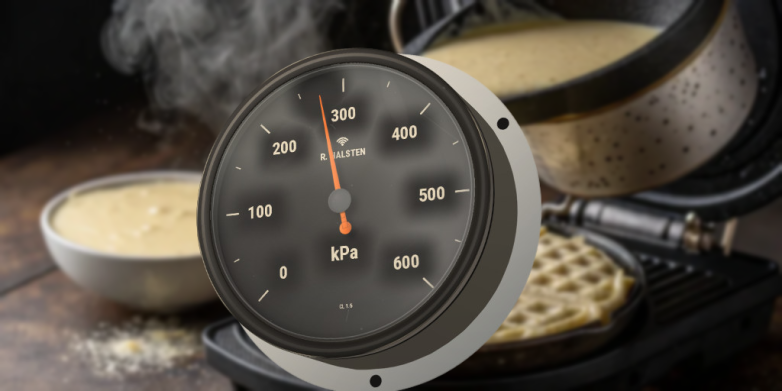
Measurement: 275kPa
